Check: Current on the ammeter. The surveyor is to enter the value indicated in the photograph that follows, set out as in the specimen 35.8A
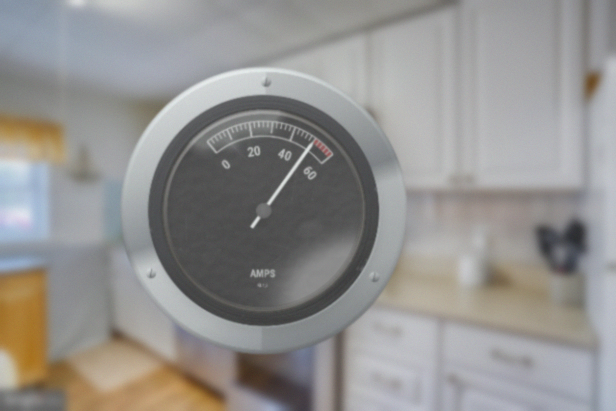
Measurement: 50A
